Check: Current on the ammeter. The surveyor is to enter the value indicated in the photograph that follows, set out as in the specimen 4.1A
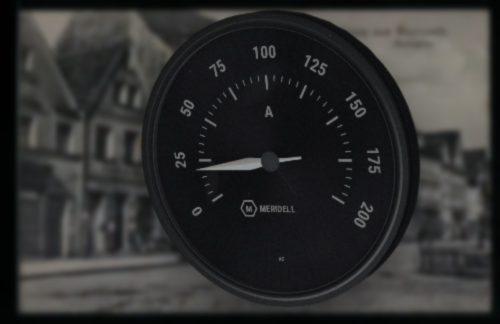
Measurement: 20A
